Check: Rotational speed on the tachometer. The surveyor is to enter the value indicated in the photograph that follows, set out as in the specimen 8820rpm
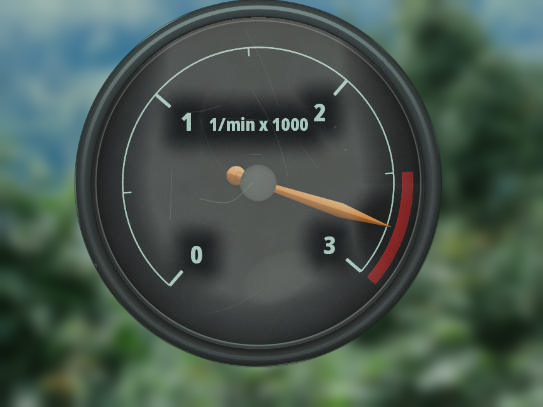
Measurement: 2750rpm
